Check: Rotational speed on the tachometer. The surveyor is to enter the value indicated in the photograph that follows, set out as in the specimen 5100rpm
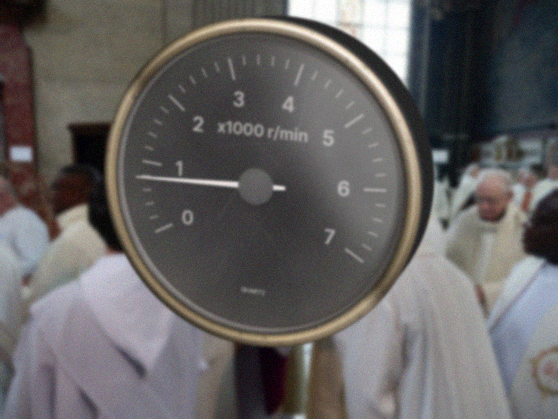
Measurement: 800rpm
